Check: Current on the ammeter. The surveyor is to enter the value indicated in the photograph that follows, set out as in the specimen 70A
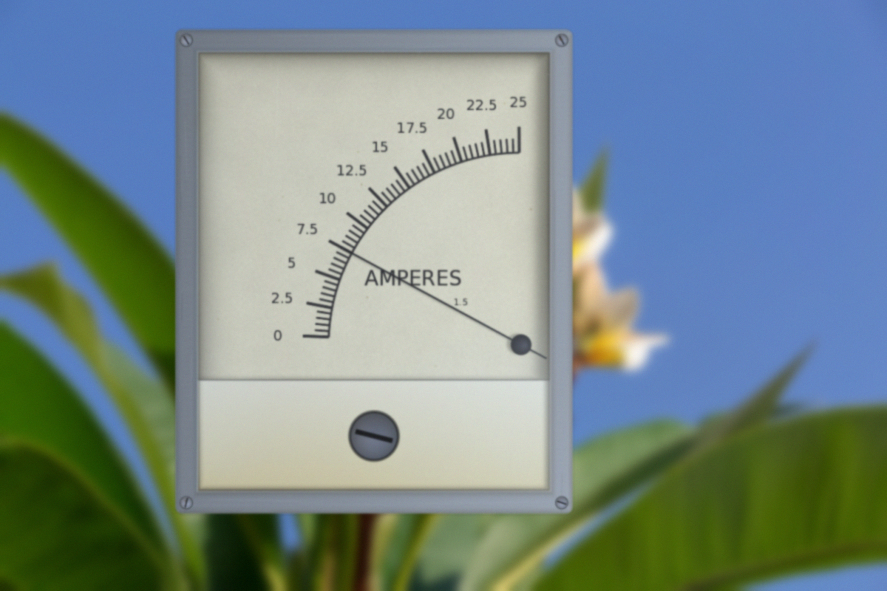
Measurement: 7.5A
